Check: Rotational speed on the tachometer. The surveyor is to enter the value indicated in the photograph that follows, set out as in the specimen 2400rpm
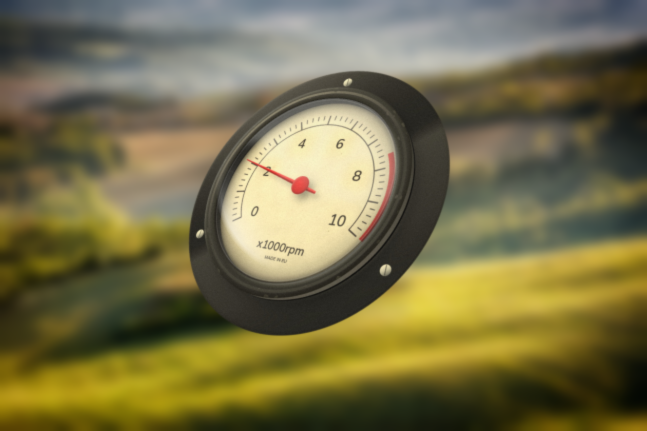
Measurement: 2000rpm
